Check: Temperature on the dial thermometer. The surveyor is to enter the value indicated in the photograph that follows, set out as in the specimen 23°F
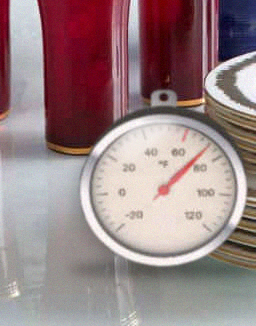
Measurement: 72°F
